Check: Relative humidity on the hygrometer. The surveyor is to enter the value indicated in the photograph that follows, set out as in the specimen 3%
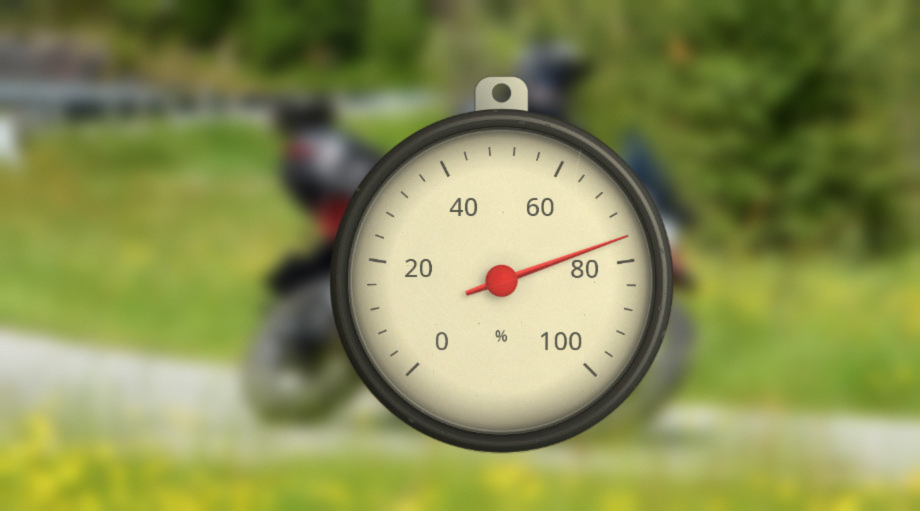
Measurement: 76%
